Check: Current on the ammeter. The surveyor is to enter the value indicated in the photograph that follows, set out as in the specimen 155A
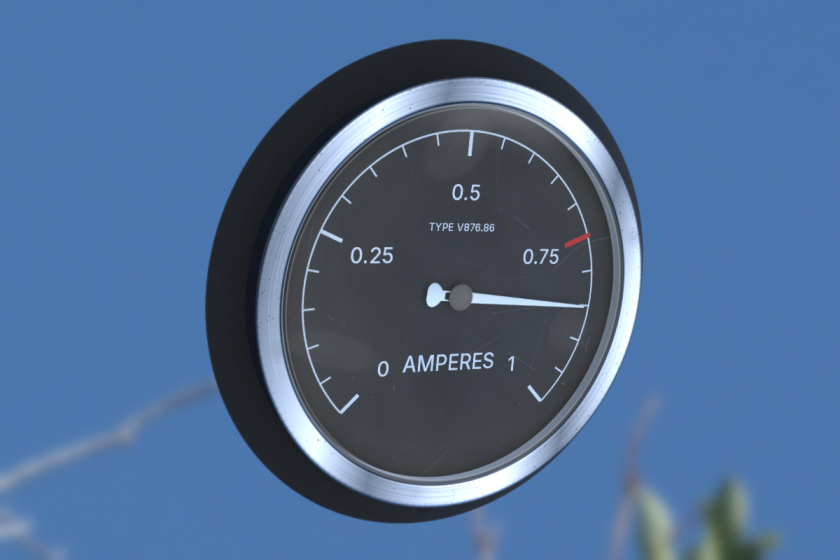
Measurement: 0.85A
